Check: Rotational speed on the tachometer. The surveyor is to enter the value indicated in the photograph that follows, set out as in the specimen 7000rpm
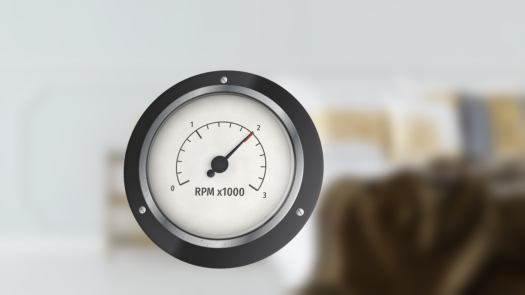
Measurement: 2000rpm
